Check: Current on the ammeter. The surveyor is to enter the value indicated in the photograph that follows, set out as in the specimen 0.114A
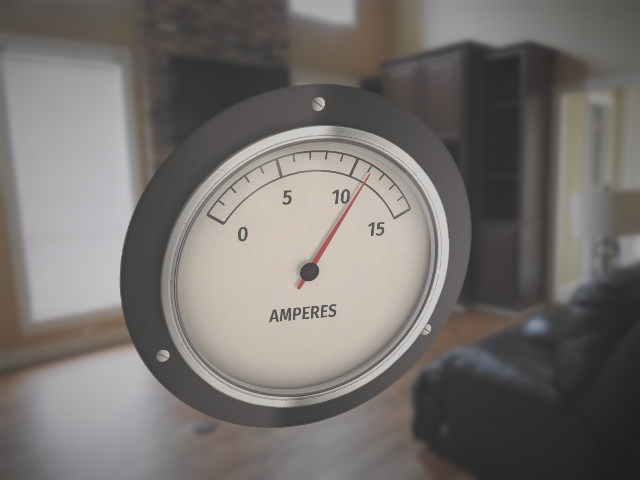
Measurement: 11A
